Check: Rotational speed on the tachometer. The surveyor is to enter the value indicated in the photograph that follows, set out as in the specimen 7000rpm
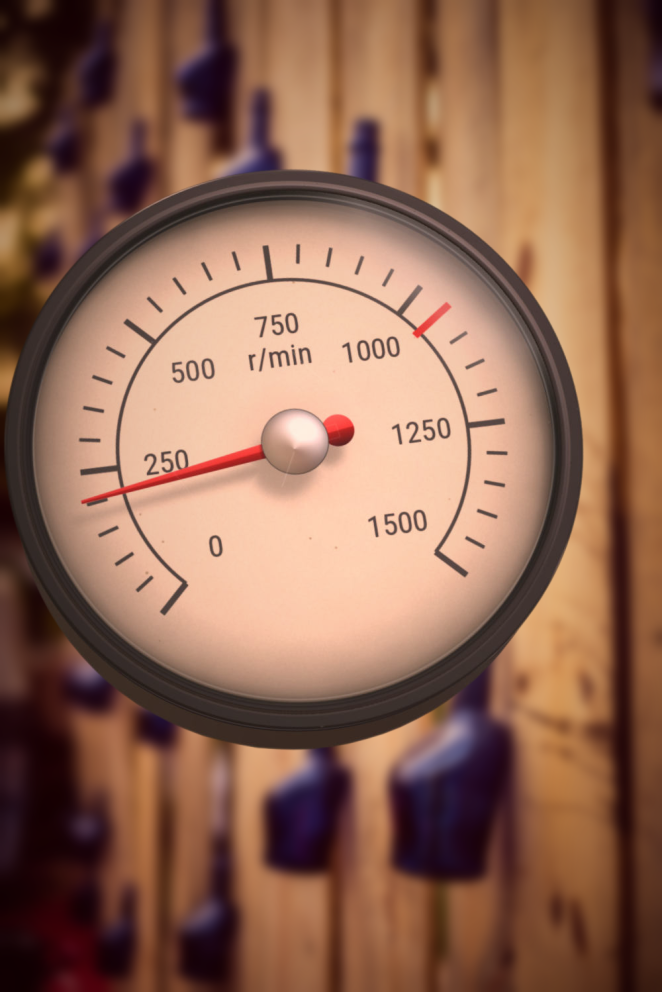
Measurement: 200rpm
